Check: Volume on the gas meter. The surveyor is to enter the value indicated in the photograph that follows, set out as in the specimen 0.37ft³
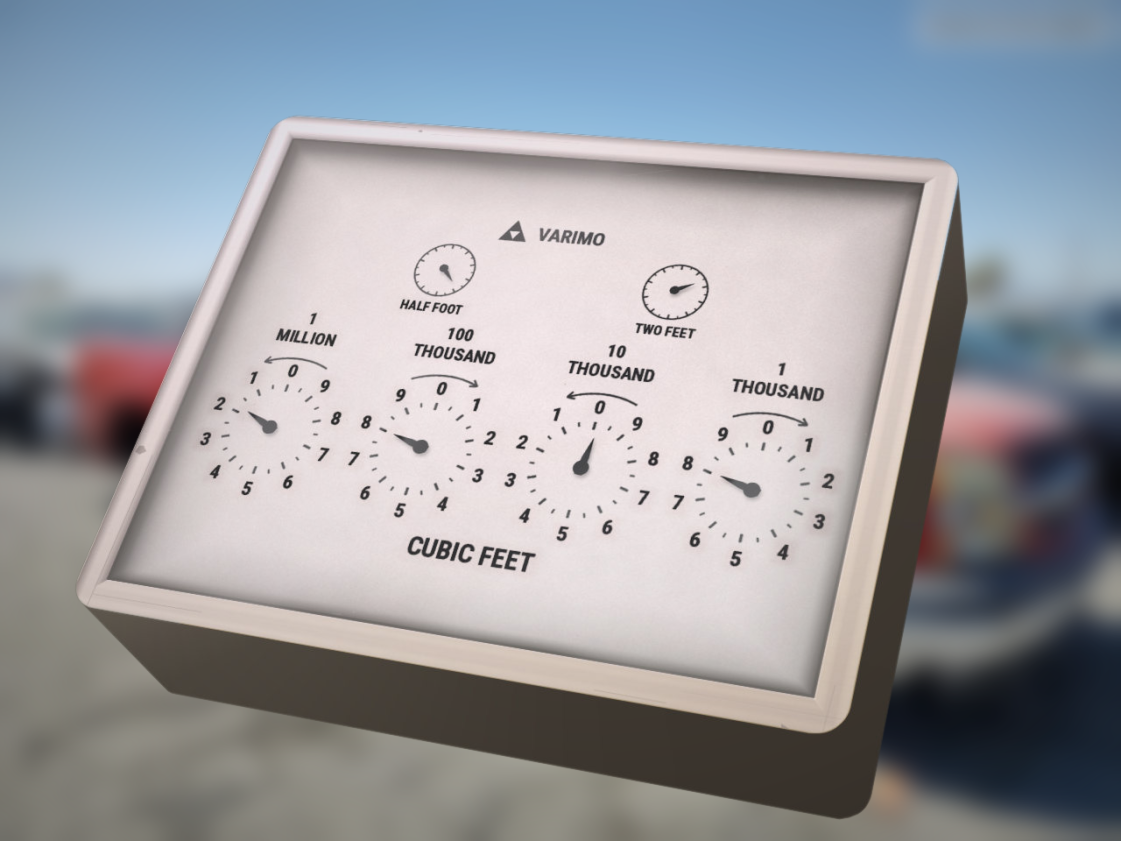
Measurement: 179800ft³
